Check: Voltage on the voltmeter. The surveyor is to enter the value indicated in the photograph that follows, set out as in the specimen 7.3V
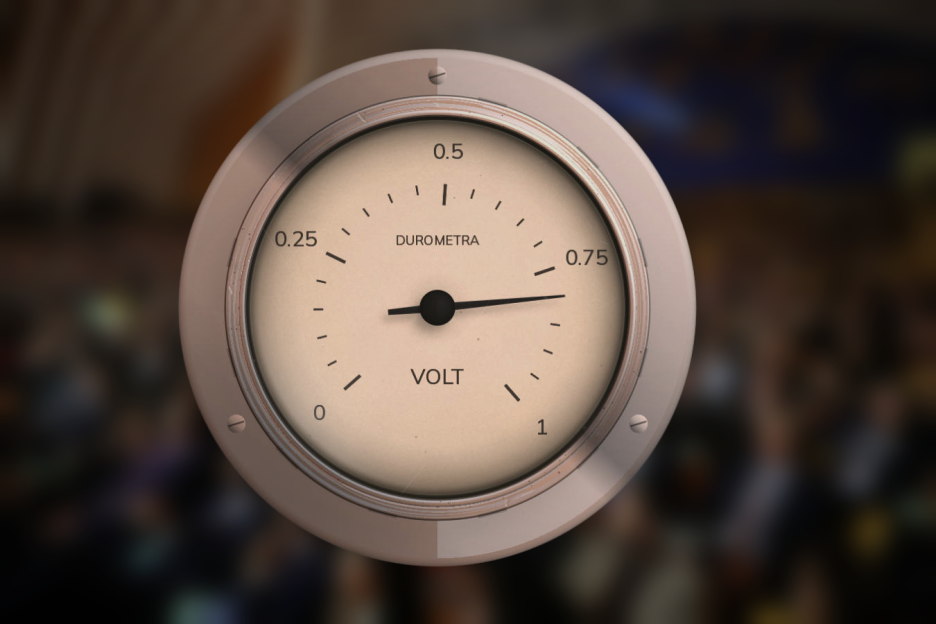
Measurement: 0.8V
